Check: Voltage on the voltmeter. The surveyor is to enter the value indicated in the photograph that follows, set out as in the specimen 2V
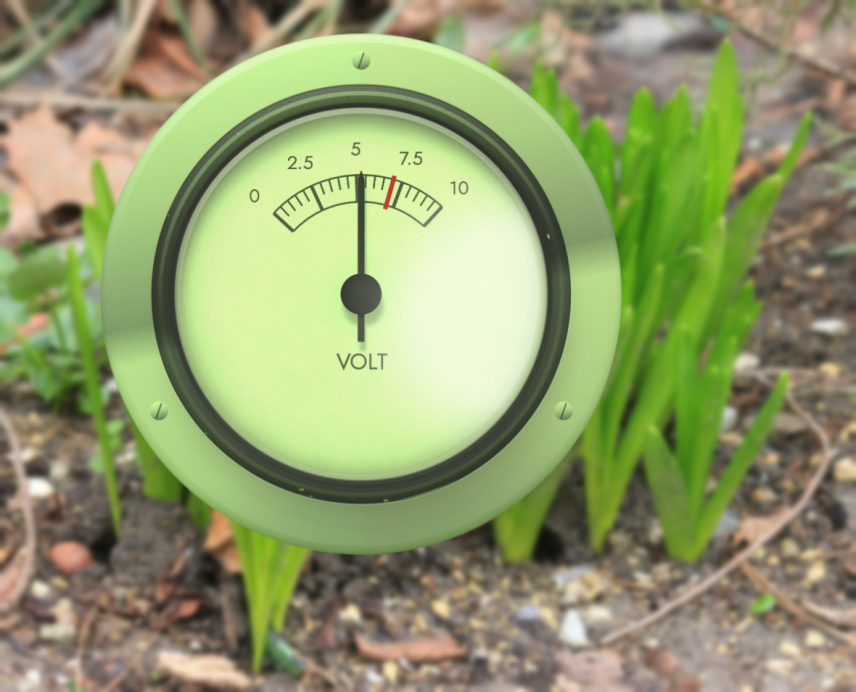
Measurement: 5.25V
